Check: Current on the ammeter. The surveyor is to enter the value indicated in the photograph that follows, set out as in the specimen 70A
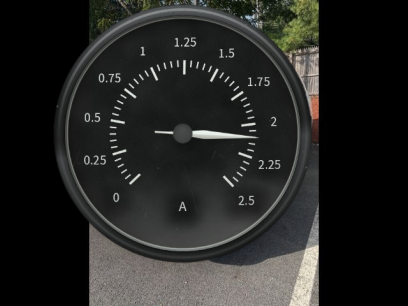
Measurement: 2.1A
